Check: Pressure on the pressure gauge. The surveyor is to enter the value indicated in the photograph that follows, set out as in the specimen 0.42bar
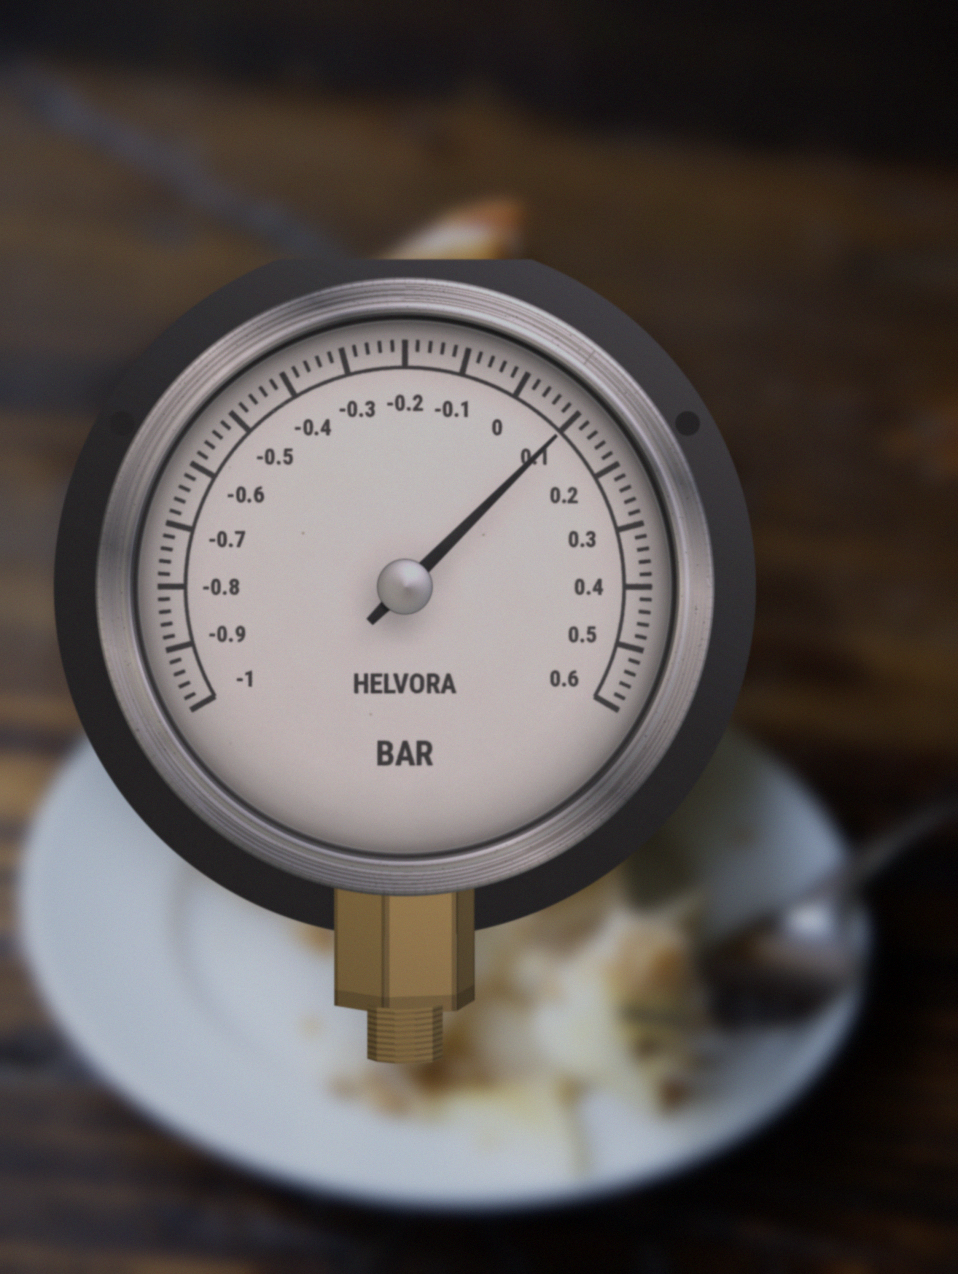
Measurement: 0.1bar
